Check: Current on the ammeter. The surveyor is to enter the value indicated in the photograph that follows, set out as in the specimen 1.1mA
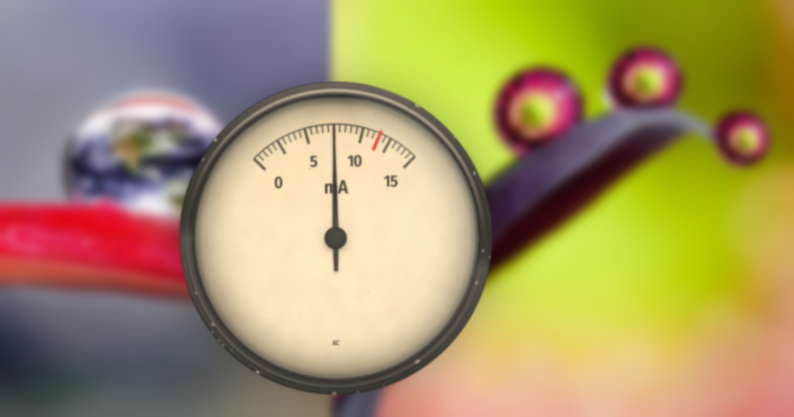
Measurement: 7.5mA
